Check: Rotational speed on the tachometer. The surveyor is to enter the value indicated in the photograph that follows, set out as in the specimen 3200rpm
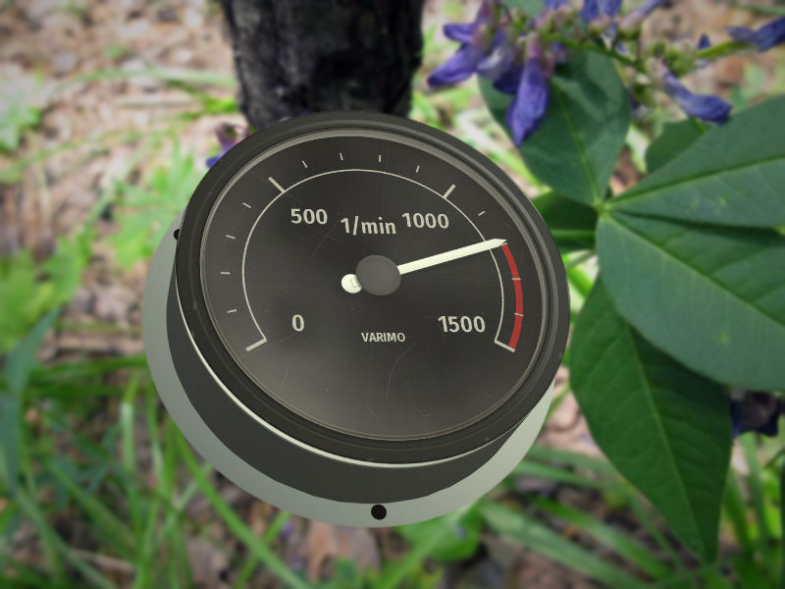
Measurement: 1200rpm
